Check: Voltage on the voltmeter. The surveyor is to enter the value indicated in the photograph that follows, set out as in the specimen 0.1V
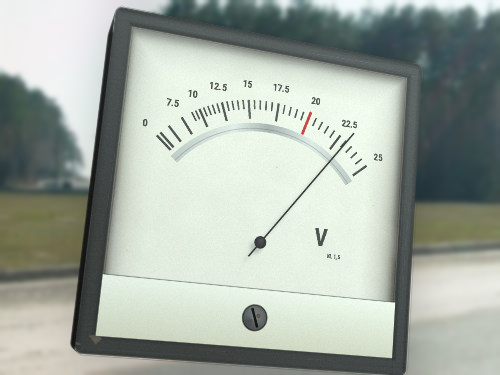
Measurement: 23V
